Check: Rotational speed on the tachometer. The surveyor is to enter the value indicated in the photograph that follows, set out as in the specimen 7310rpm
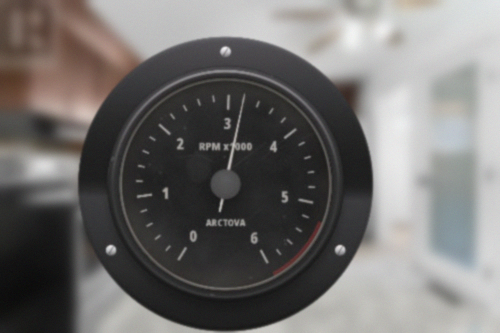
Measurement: 3200rpm
